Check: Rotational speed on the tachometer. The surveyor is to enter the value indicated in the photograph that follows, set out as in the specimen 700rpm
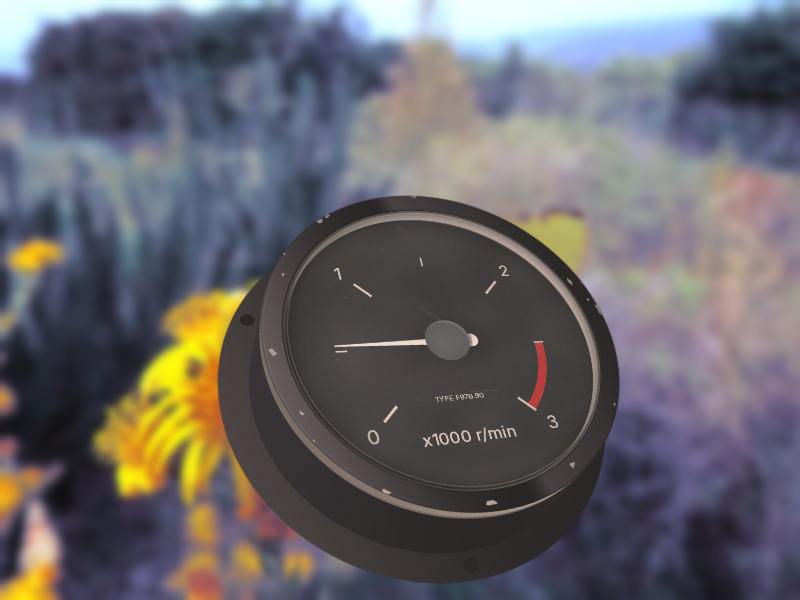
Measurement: 500rpm
